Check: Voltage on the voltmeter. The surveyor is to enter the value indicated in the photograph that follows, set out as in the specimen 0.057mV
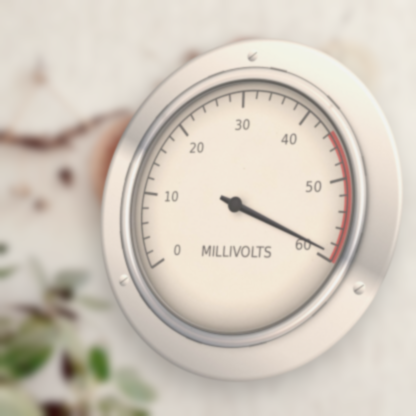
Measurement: 59mV
